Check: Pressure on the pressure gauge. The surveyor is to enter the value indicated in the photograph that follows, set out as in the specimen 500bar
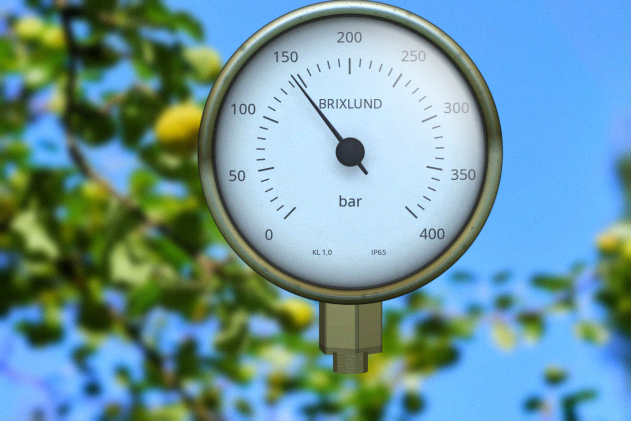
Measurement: 145bar
